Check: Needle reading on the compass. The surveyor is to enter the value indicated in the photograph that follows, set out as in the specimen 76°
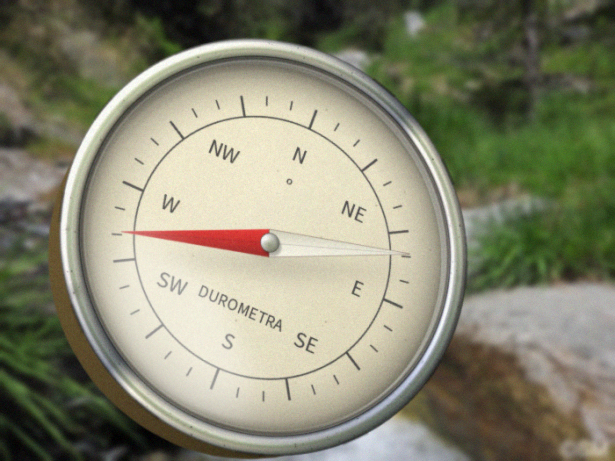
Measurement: 250°
